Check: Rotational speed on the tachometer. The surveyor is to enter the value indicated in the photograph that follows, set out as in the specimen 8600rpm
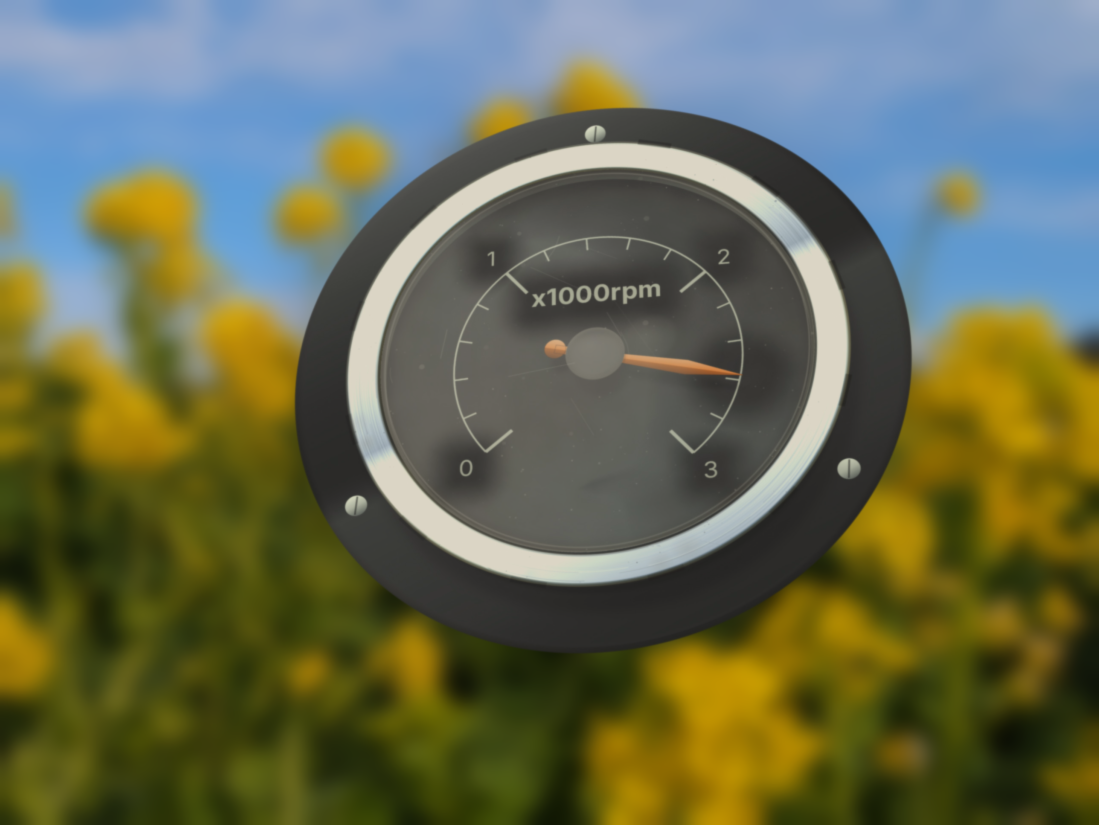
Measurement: 2600rpm
